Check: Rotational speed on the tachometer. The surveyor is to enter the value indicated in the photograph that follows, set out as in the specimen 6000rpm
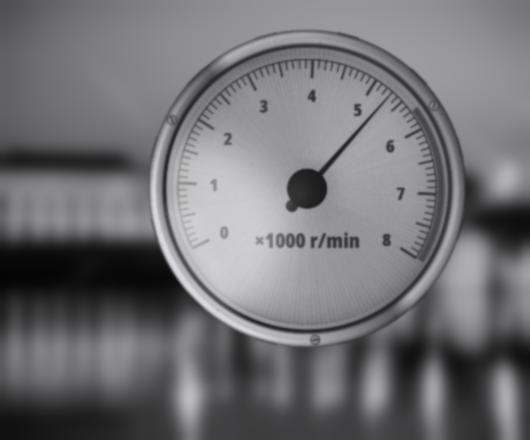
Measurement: 5300rpm
